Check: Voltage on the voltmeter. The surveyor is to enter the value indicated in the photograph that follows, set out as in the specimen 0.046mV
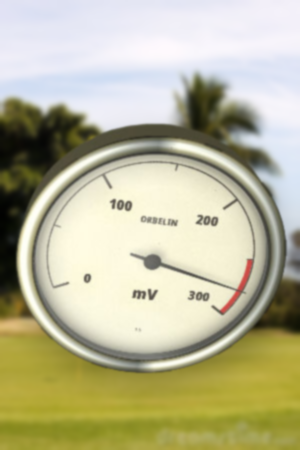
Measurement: 275mV
